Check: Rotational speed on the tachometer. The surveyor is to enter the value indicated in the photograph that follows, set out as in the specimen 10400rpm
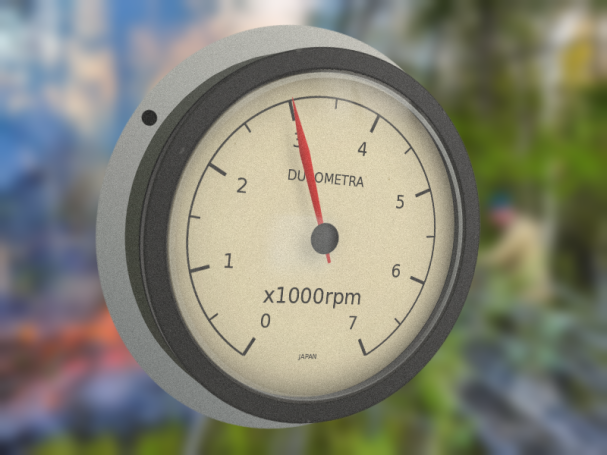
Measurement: 3000rpm
